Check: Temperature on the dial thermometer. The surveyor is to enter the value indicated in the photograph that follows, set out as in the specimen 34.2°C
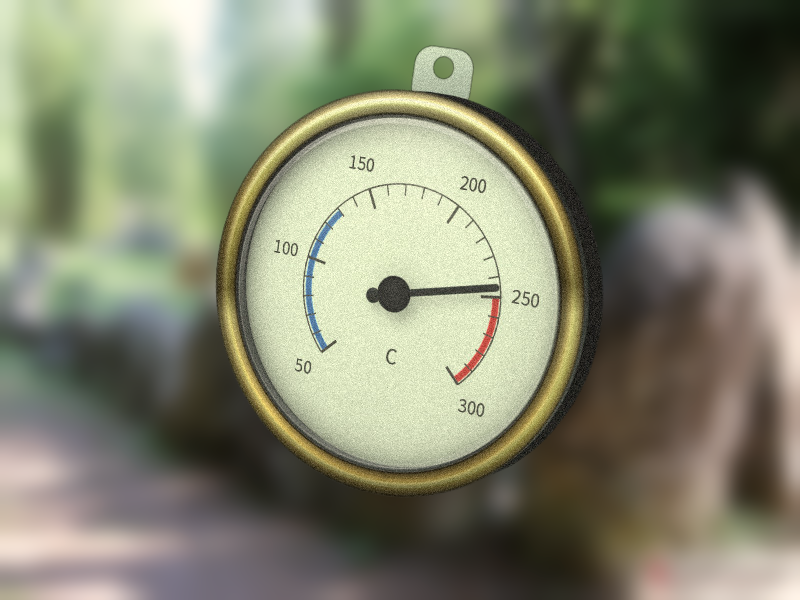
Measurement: 245°C
